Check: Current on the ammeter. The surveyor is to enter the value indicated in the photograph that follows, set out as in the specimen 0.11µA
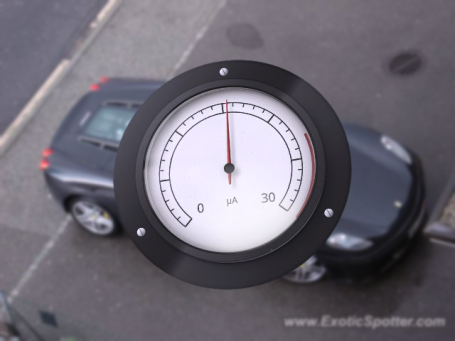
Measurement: 15.5µA
